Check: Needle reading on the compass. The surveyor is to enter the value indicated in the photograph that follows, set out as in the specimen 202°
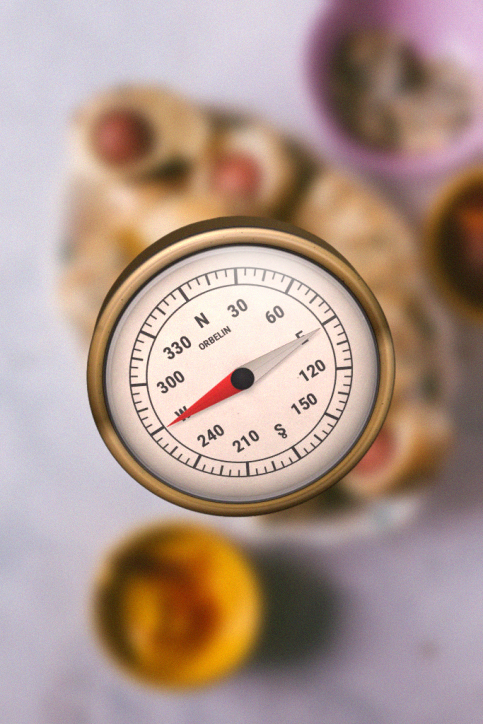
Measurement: 270°
